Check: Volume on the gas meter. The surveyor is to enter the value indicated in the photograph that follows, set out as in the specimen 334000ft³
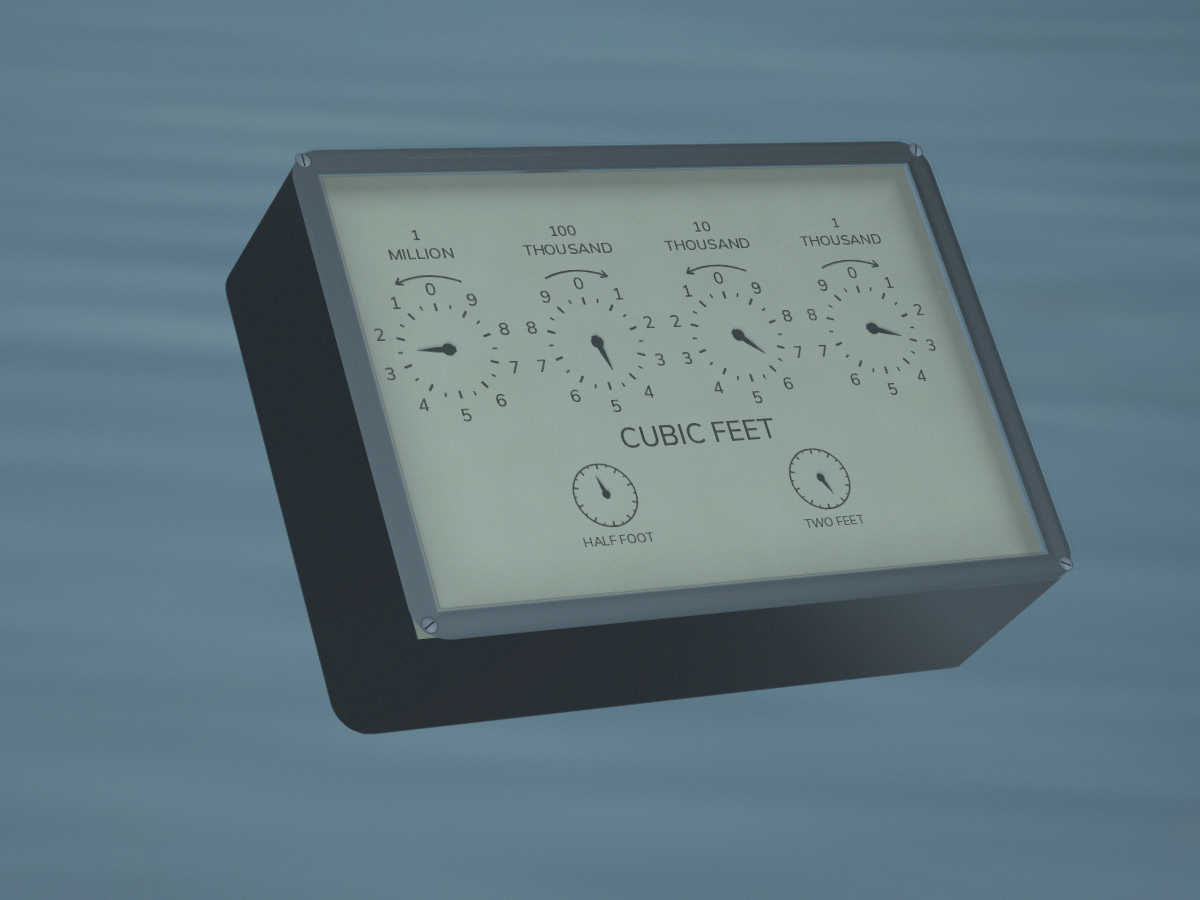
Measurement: 246300ft³
